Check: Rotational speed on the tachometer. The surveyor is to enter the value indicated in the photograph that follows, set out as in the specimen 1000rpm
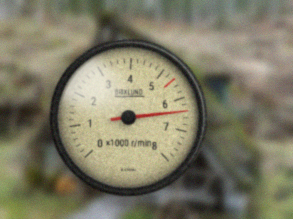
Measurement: 6400rpm
